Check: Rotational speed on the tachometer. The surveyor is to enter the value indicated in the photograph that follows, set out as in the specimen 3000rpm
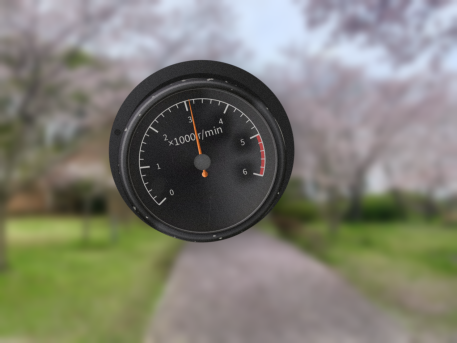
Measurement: 3100rpm
